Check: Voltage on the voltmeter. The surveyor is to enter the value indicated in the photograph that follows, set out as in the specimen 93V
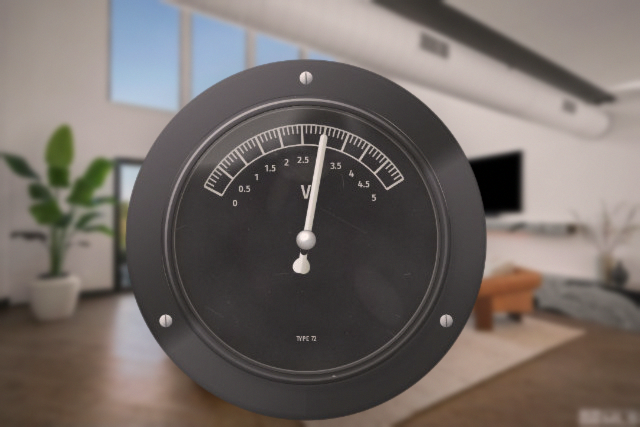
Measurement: 3V
